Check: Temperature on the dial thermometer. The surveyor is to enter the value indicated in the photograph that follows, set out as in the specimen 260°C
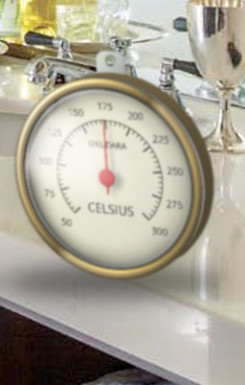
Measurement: 175°C
